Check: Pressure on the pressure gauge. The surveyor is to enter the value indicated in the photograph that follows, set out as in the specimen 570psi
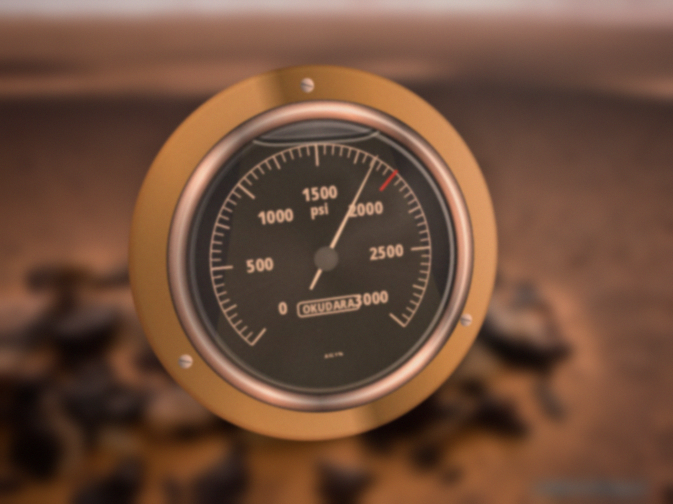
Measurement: 1850psi
